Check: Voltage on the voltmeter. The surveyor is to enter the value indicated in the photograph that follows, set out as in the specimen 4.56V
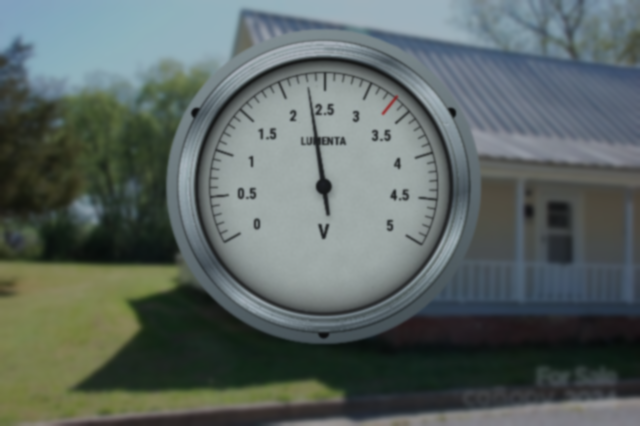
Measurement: 2.3V
